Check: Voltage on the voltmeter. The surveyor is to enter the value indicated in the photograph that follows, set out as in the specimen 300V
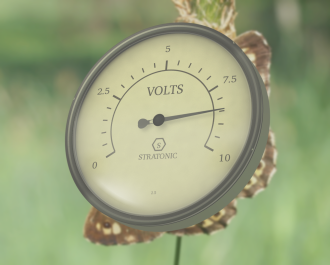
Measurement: 8.5V
